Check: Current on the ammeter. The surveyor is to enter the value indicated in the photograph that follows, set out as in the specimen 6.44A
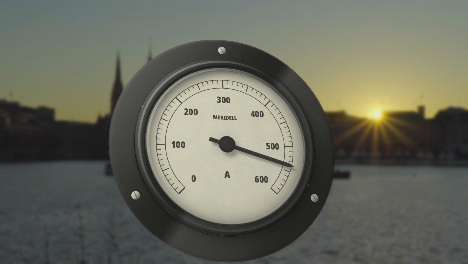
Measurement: 540A
